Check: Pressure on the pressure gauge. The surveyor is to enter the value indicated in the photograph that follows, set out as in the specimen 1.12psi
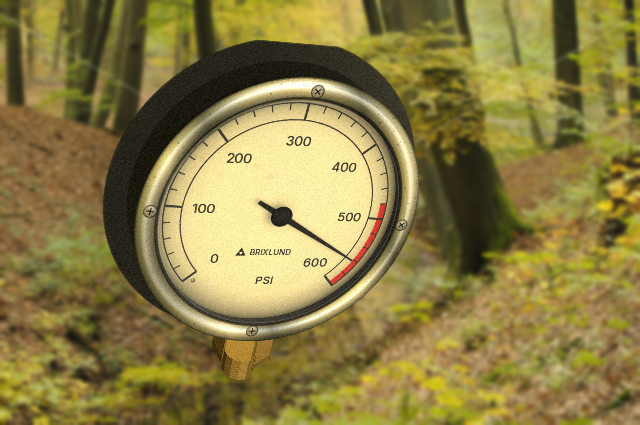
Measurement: 560psi
